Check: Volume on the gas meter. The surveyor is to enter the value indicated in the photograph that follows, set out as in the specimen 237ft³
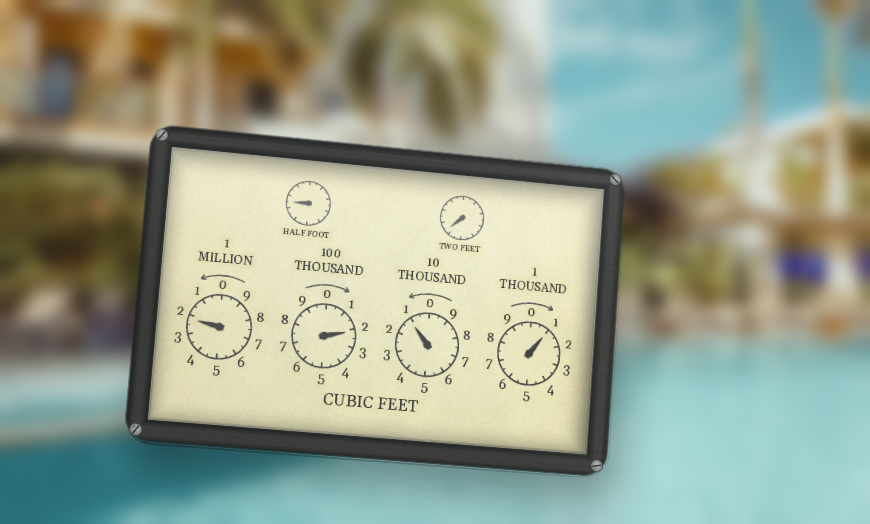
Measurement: 221100ft³
